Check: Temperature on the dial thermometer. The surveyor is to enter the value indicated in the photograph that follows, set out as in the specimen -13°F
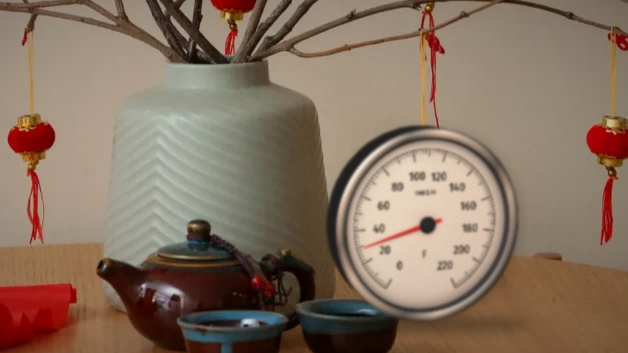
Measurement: 30°F
